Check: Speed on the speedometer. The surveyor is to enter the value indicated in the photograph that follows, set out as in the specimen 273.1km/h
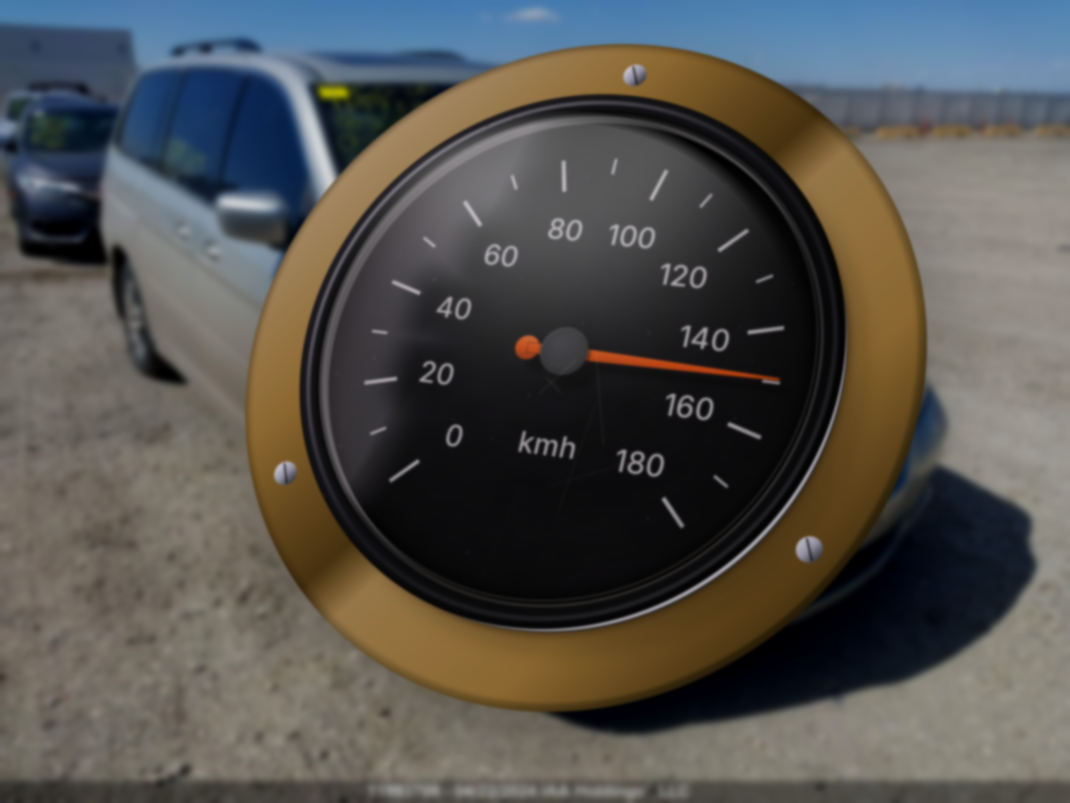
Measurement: 150km/h
